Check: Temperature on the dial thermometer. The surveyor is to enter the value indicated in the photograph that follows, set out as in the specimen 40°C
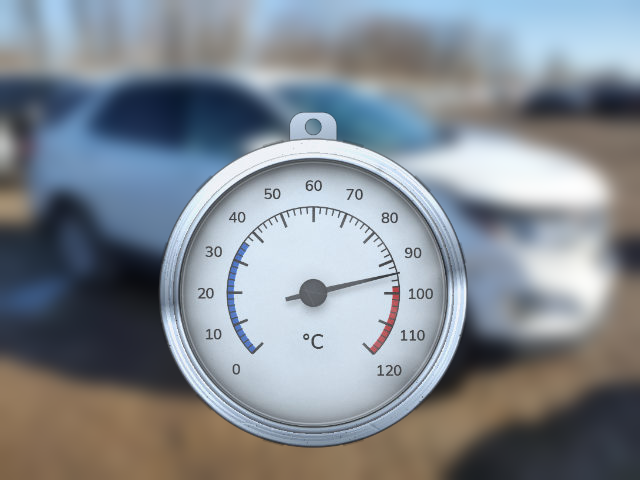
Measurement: 94°C
